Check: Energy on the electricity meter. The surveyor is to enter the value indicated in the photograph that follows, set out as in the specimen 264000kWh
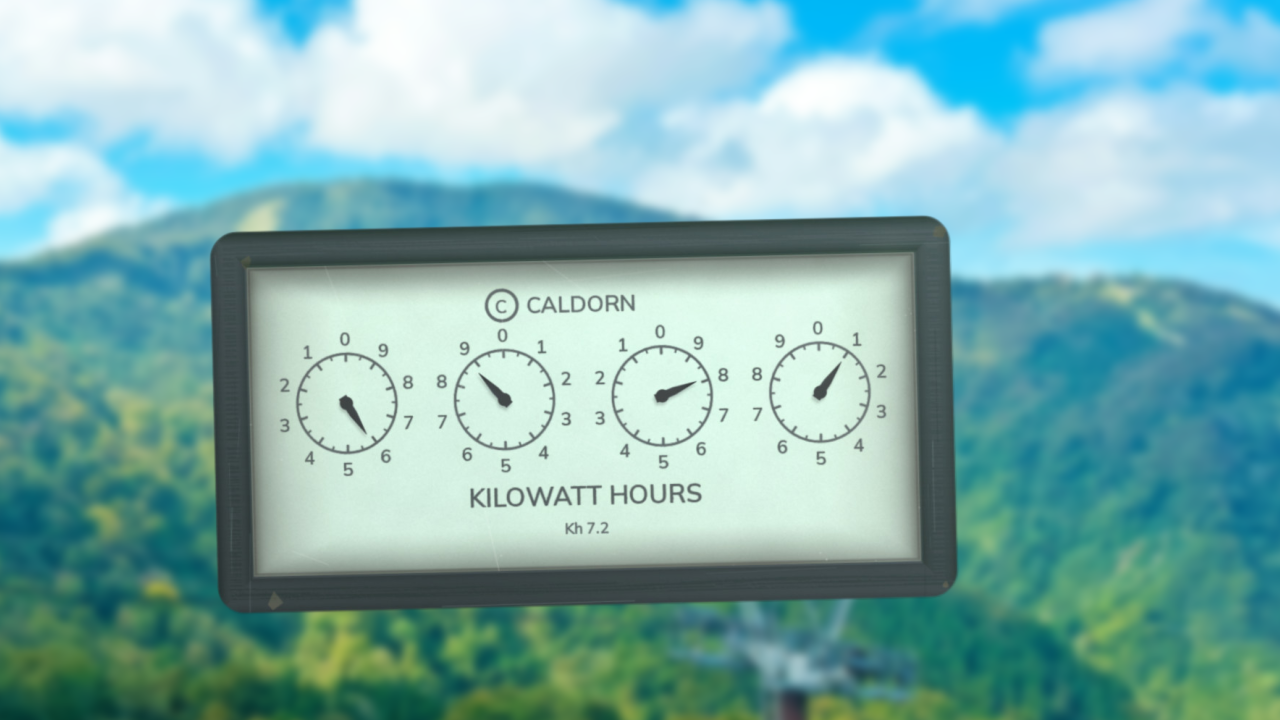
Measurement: 5881kWh
